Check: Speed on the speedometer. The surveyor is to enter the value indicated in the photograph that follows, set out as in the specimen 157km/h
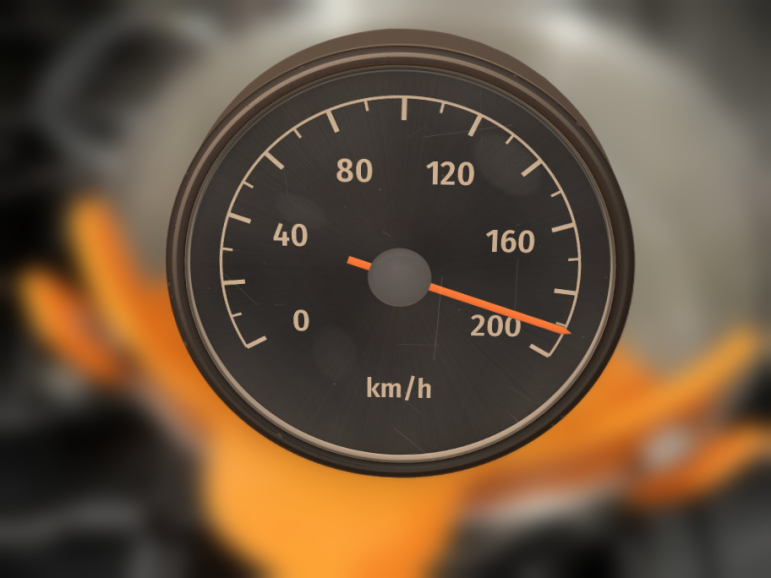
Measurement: 190km/h
